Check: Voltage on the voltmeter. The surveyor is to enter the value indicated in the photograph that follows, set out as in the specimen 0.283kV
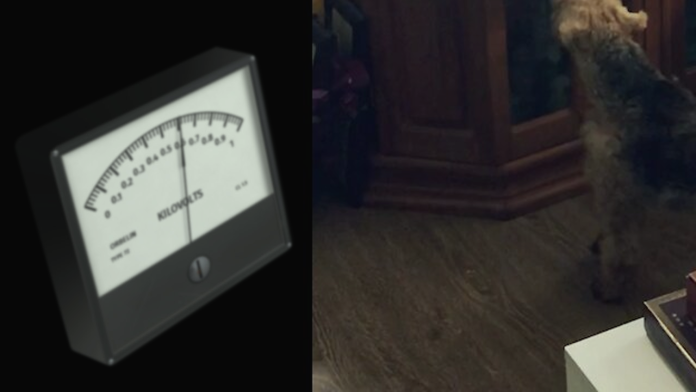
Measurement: 0.6kV
